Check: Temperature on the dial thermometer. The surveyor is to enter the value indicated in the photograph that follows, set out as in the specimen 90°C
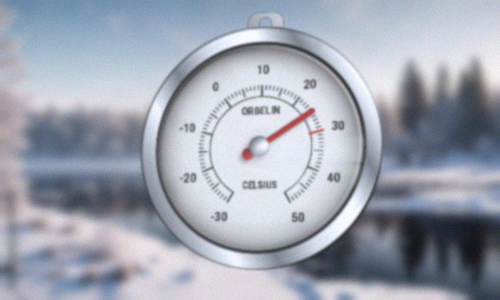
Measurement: 25°C
